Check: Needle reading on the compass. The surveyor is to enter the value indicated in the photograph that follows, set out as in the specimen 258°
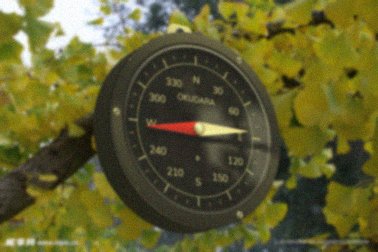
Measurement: 265°
